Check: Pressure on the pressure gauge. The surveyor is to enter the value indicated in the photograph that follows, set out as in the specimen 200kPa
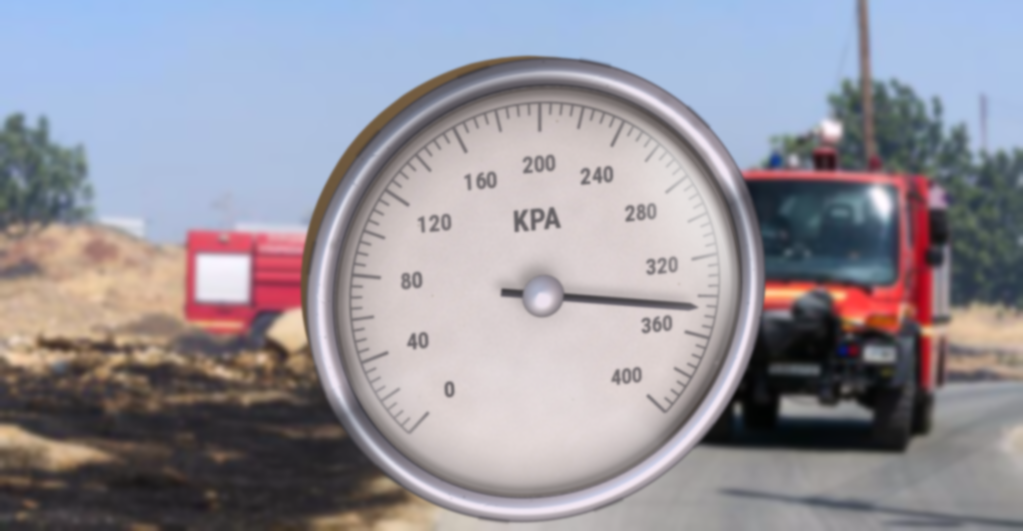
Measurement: 345kPa
